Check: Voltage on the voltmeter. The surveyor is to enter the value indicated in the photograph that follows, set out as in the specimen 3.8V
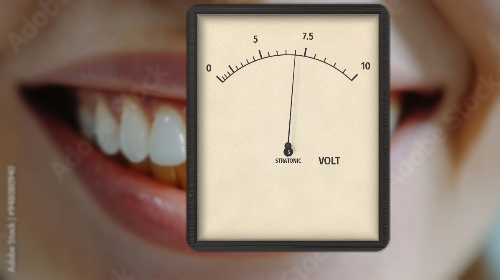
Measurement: 7V
